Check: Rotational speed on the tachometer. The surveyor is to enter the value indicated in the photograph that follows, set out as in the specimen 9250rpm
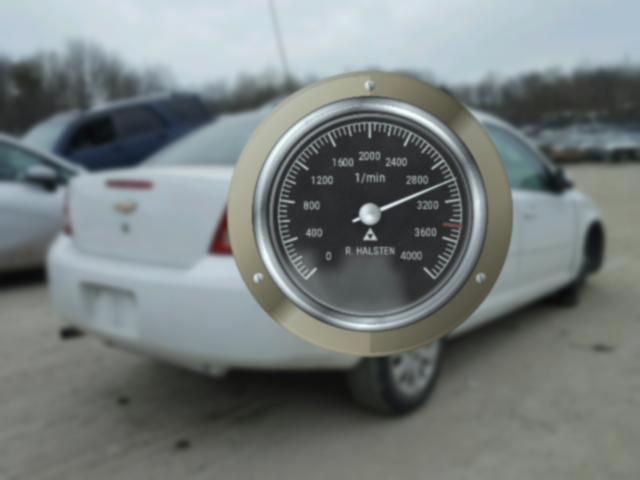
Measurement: 3000rpm
